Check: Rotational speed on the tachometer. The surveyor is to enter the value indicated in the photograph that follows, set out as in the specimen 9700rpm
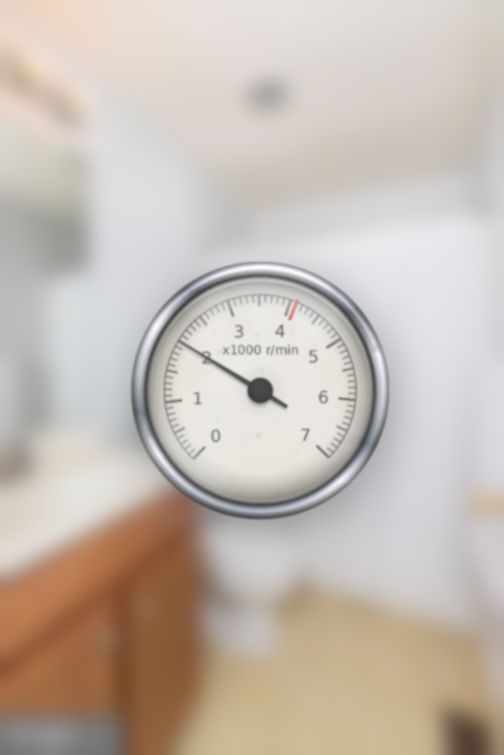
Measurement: 2000rpm
